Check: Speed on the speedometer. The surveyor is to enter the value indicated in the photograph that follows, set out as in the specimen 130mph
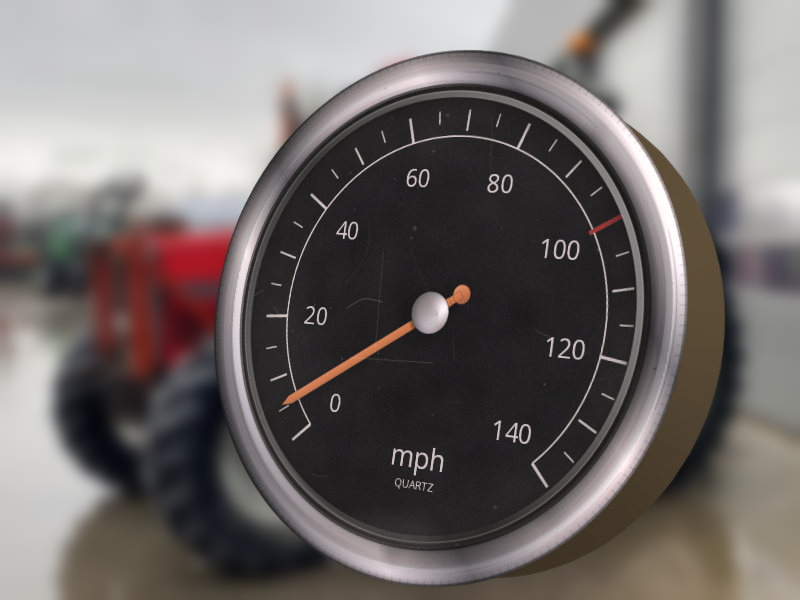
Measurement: 5mph
